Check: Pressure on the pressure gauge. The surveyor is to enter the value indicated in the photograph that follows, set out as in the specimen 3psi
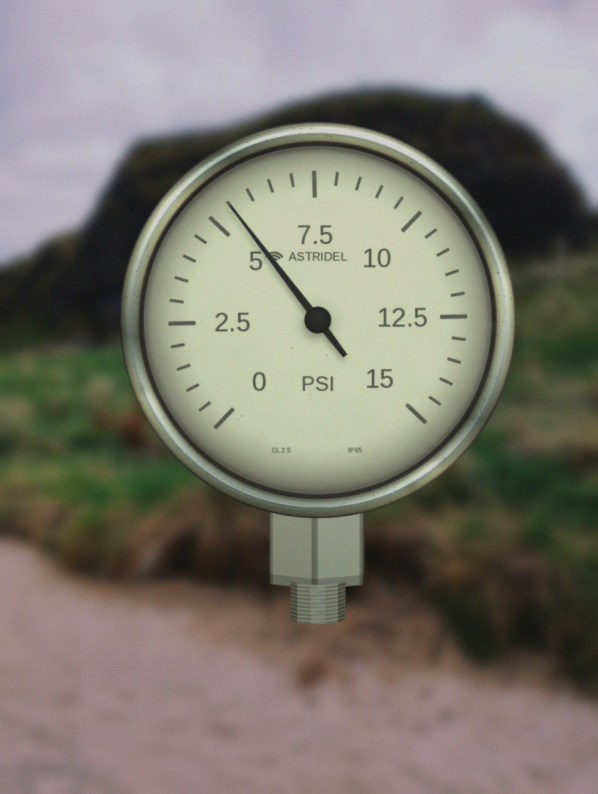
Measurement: 5.5psi
